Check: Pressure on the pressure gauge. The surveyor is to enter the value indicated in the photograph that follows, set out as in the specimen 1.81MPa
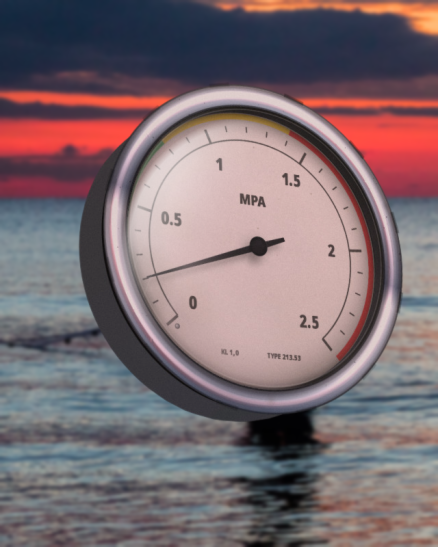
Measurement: 0.2MPa
